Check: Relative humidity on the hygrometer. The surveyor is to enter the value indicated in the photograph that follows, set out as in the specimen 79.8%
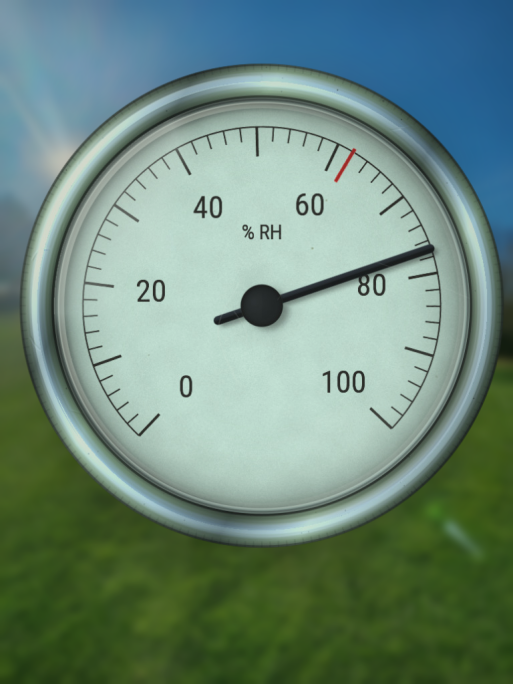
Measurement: 77%
